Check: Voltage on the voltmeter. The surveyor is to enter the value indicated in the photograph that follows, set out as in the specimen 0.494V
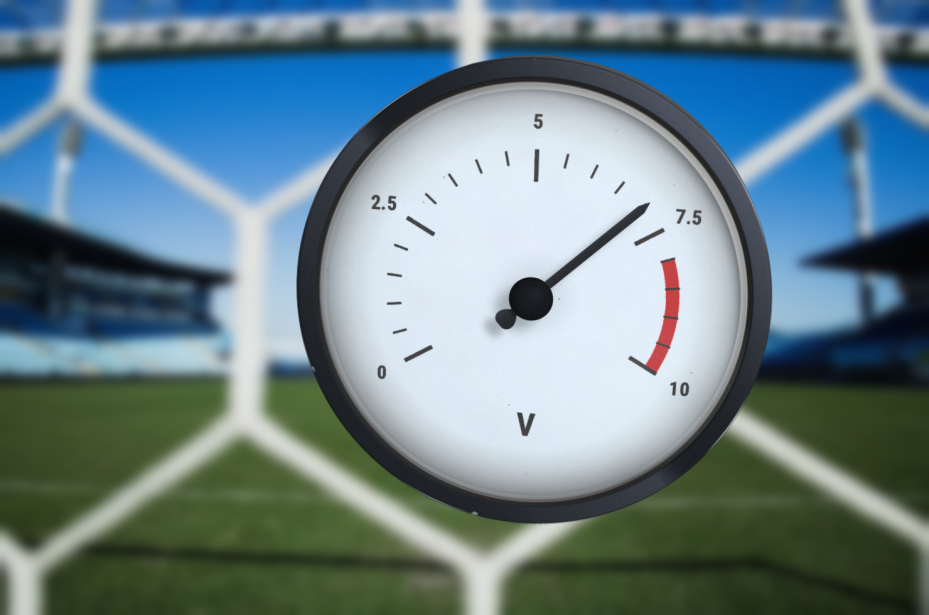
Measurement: 7V
